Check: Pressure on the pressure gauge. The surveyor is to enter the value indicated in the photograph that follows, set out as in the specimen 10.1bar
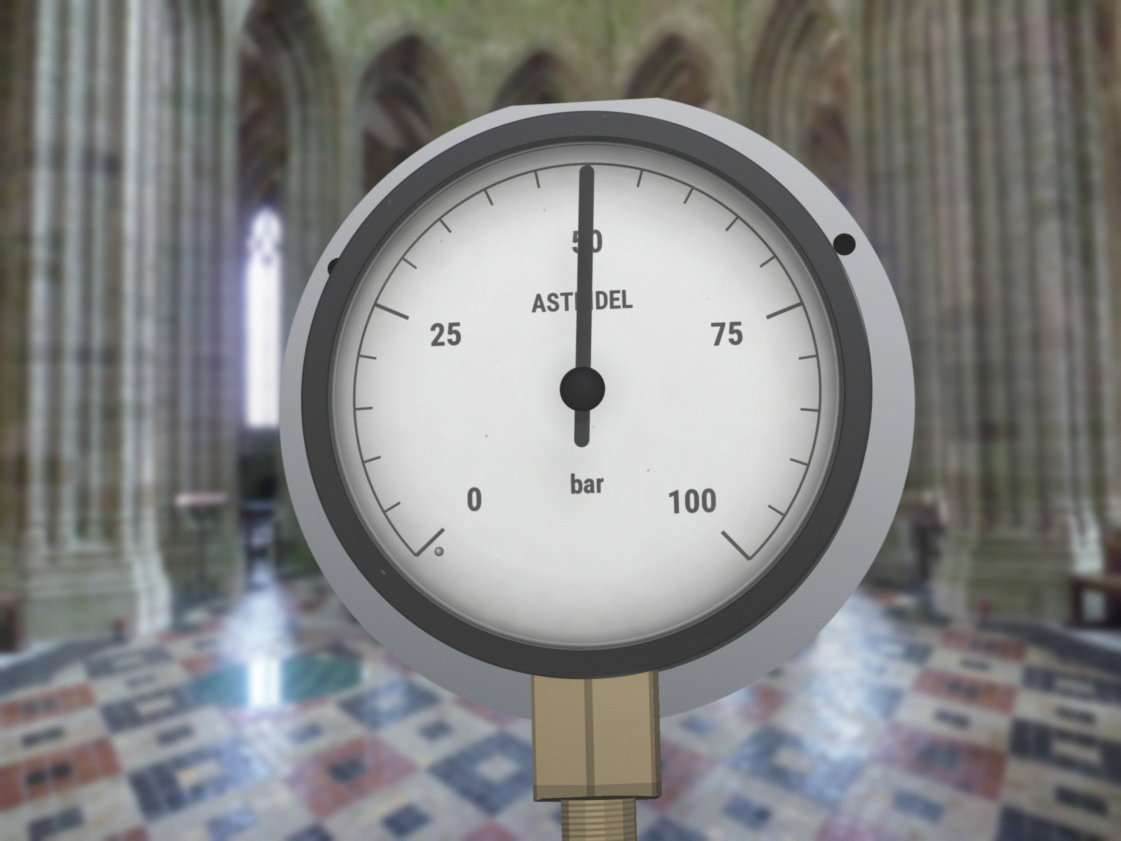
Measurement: 50bar
